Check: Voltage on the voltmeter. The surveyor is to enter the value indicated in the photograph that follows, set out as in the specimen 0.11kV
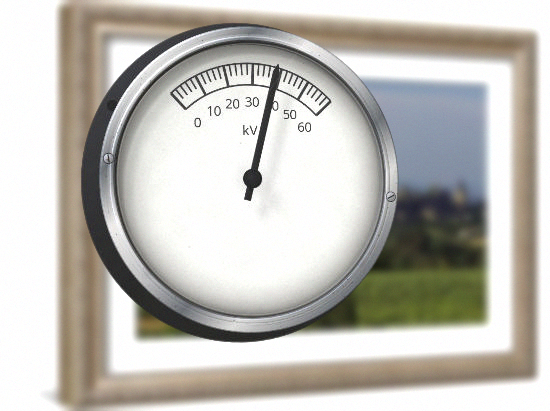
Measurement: 38kV
